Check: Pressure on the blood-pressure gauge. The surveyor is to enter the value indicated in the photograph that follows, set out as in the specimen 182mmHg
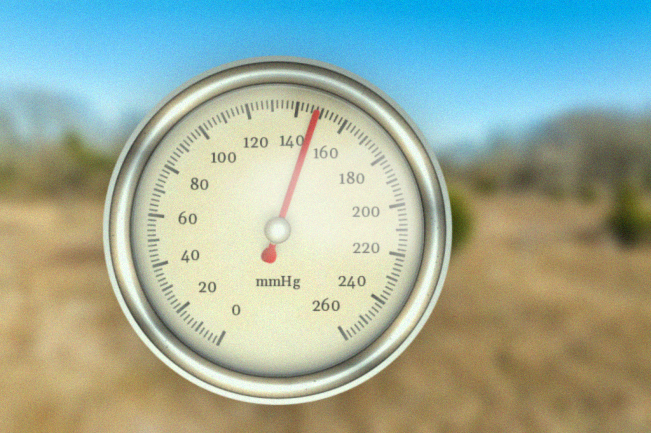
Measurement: 148mmHg
